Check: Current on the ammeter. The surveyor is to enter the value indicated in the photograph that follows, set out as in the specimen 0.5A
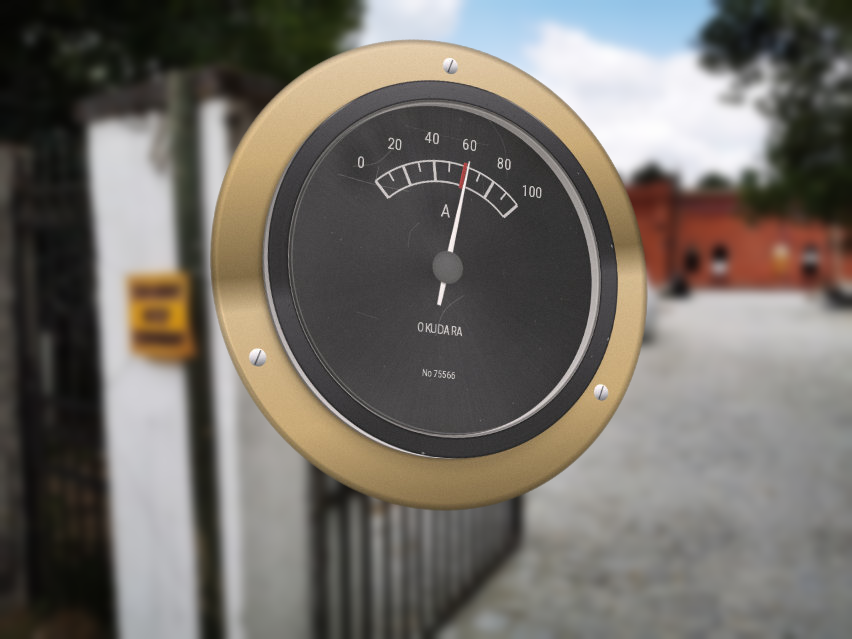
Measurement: 60A
